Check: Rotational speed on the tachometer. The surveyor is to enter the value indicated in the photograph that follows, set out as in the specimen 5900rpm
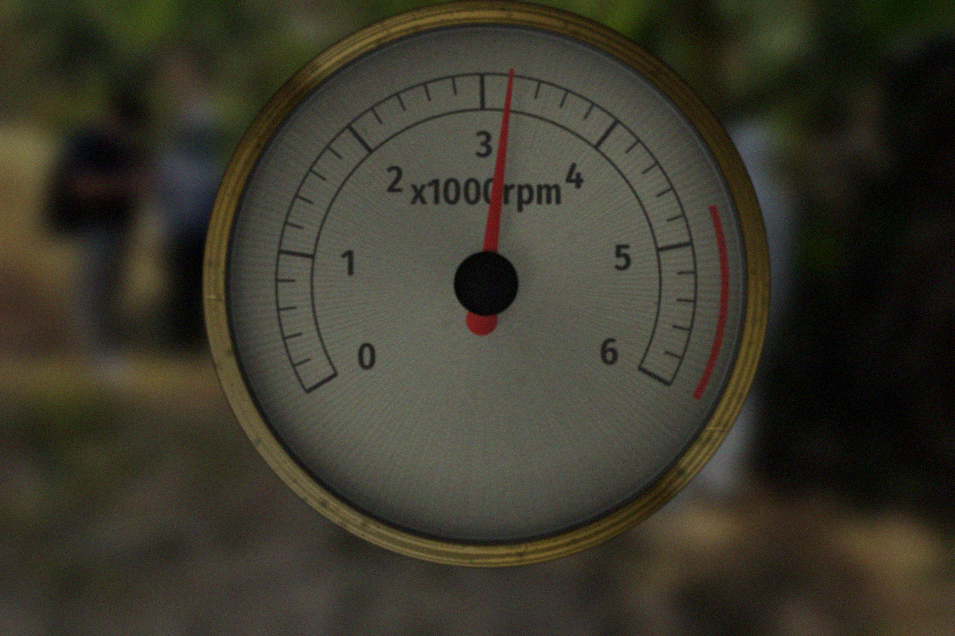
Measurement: 3200rpm
